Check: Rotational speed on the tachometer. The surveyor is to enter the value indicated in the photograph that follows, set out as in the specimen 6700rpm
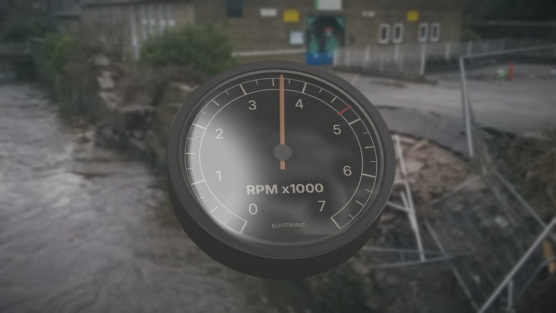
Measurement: 3625rpm
